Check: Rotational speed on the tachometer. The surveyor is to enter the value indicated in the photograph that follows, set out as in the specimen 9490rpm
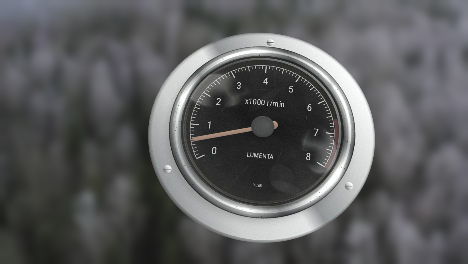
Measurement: 500rpm
